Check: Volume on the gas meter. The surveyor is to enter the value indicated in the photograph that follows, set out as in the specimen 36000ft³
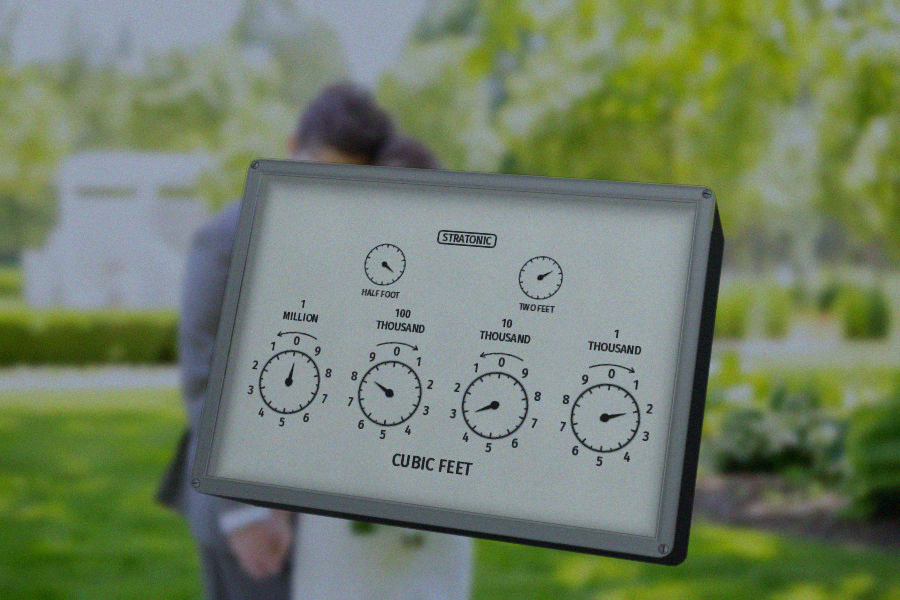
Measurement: 983200ft³
